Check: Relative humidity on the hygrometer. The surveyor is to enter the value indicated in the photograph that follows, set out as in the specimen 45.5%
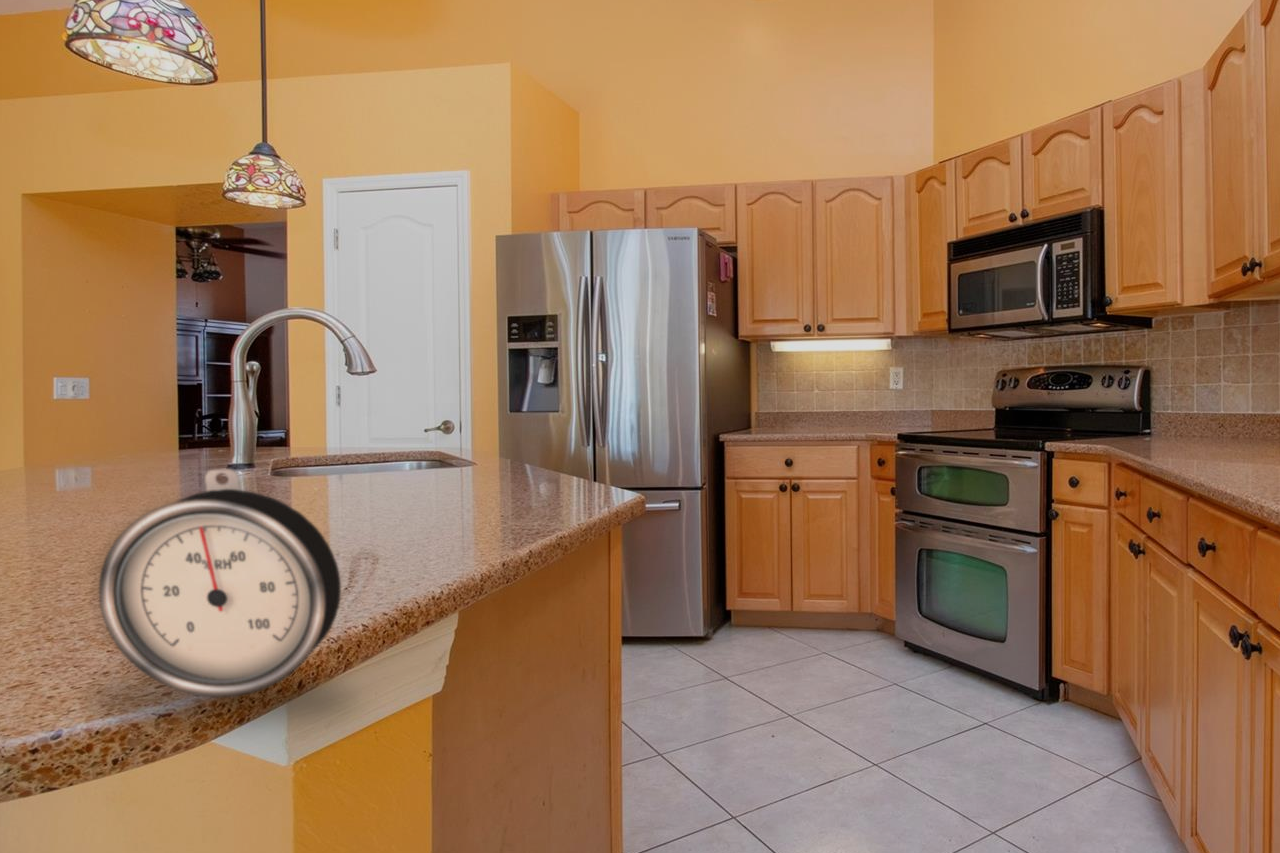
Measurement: 48%
